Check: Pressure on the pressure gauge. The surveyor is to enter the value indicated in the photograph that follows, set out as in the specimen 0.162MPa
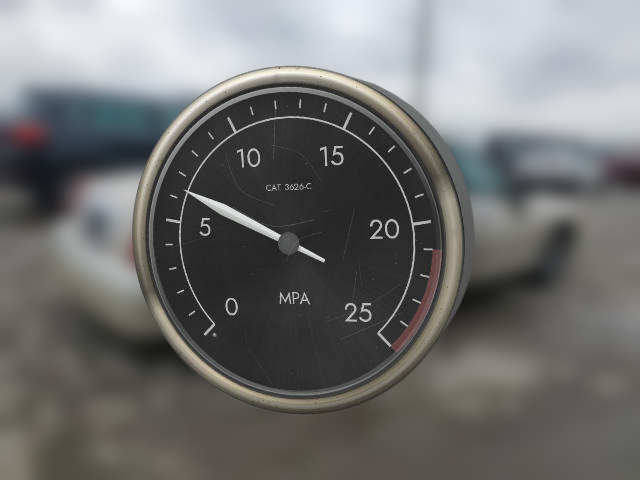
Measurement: 6.5MPa
